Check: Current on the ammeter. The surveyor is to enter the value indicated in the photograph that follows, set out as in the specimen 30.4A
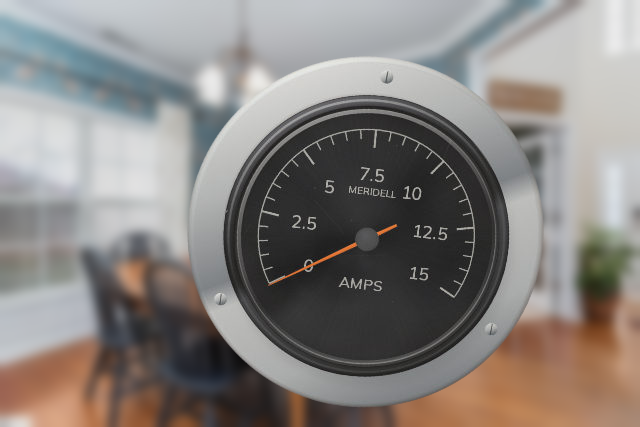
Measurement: 0A
